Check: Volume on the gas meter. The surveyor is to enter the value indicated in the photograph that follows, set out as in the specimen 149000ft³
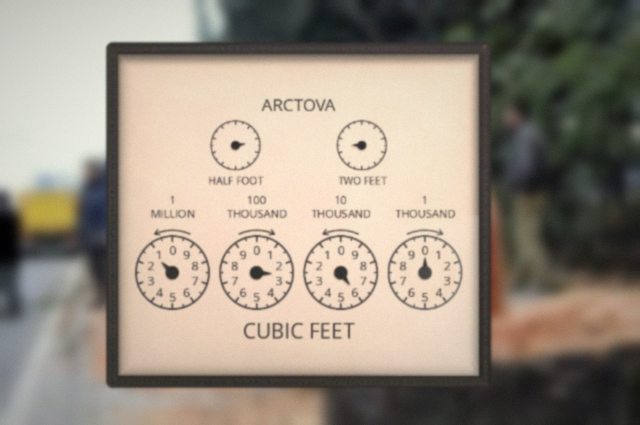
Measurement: 126000ft³
